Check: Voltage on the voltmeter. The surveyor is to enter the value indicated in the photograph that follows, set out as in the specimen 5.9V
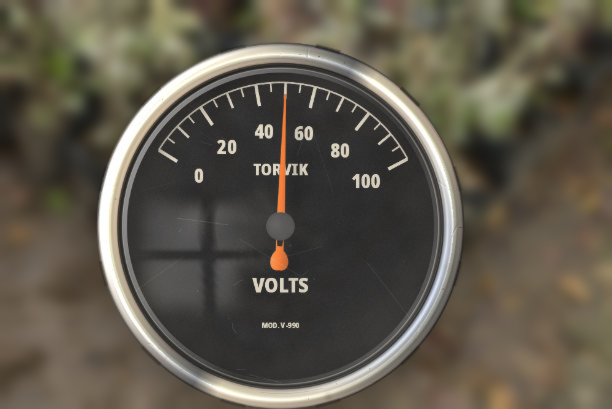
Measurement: 50V
